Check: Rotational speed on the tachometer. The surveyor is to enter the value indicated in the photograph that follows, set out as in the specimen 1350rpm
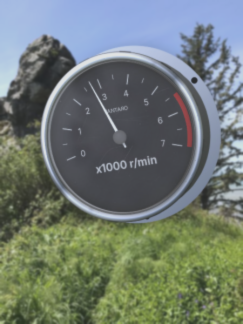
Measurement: 2750rpm
